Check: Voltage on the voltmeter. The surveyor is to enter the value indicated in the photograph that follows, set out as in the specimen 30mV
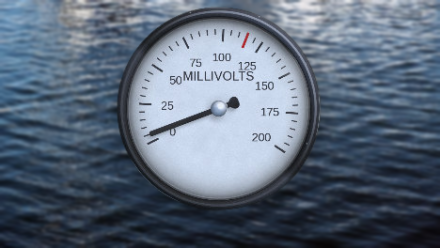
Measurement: 5mV
